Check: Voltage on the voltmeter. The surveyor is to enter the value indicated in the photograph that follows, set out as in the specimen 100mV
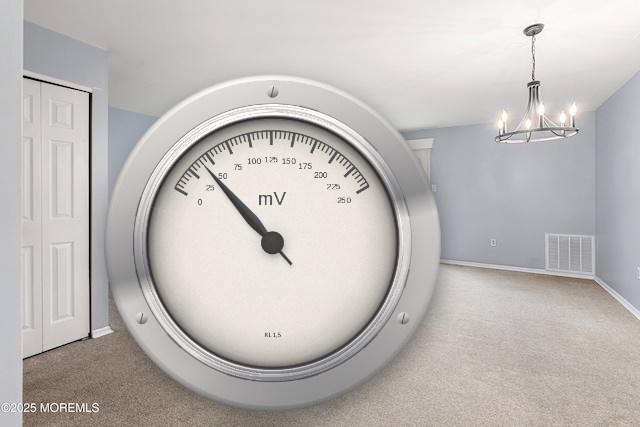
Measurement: 40mV
